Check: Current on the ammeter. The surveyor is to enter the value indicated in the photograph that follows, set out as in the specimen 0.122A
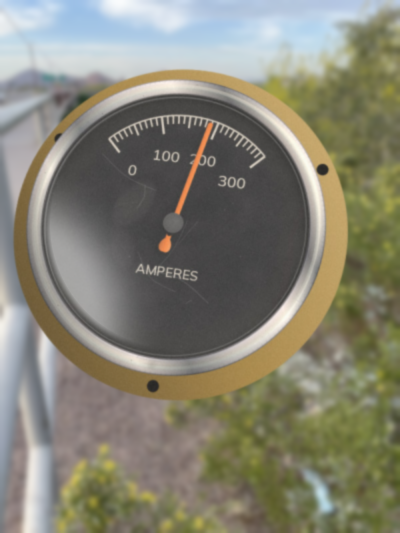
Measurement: 190A
